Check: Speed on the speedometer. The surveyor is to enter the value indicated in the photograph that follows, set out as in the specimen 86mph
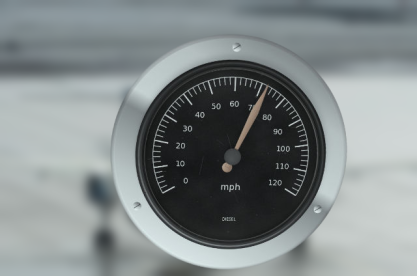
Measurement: 72mph
